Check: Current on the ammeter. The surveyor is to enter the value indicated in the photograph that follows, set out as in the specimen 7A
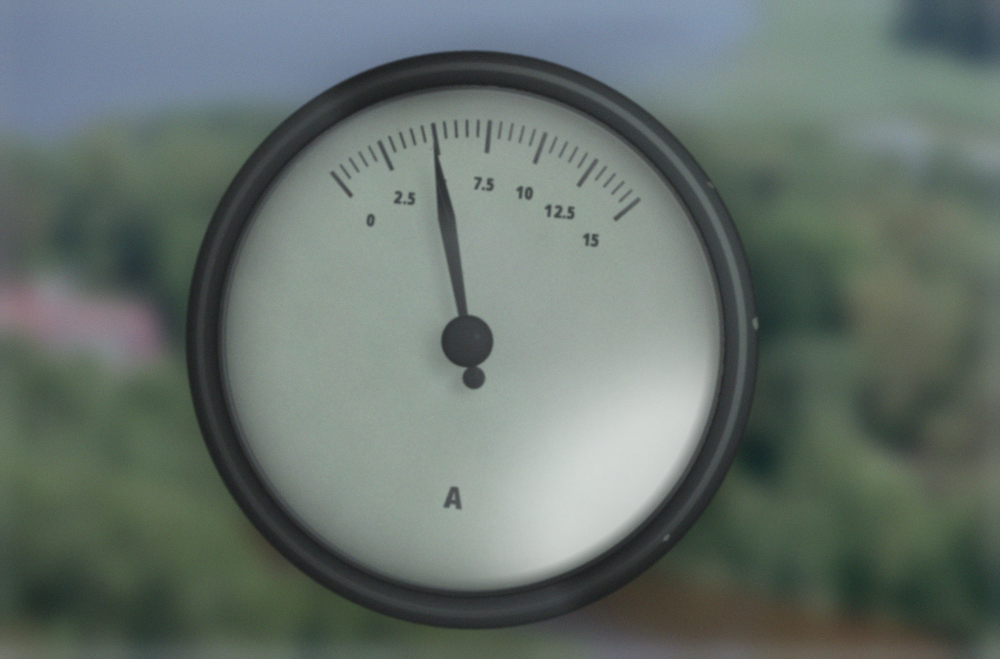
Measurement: 5A
